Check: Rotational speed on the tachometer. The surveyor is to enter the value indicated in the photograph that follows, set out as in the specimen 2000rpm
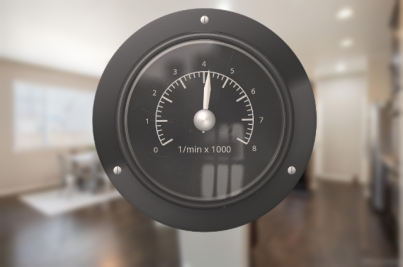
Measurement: 4200rpm
